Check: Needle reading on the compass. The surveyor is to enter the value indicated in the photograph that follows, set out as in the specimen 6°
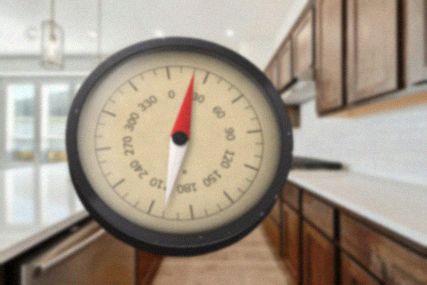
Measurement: 20°
